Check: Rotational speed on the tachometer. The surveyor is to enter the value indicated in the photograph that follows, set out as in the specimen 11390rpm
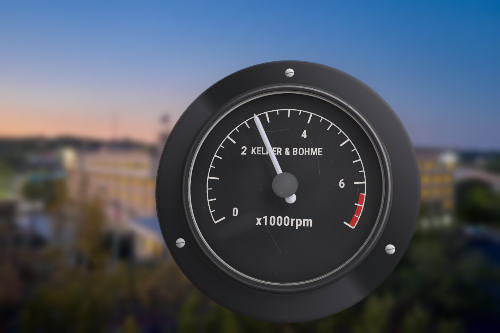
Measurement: 2750rpm
